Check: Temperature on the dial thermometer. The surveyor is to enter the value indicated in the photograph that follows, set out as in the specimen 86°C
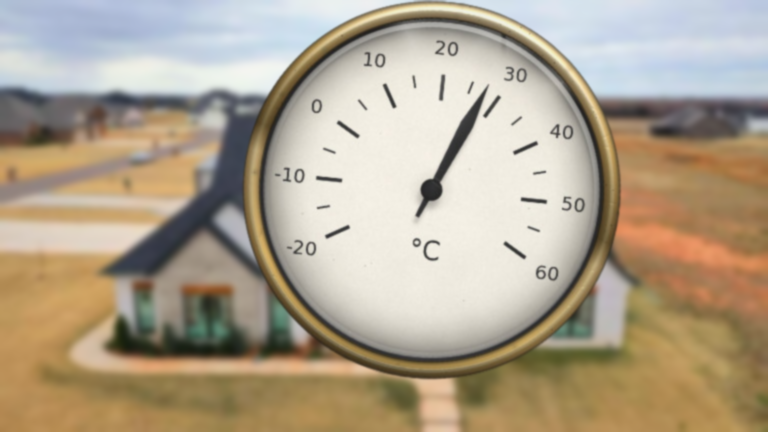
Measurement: 27.5°C
